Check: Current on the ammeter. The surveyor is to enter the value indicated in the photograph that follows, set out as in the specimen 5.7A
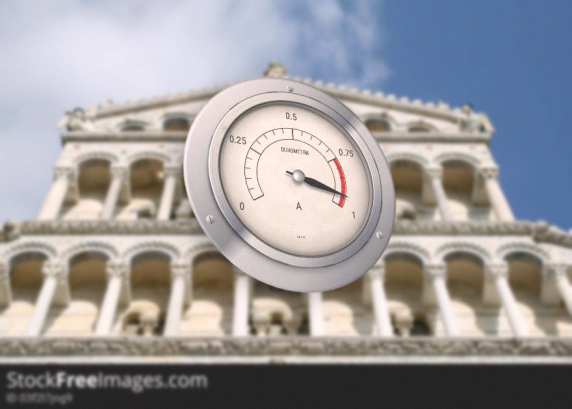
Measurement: 0.95A
